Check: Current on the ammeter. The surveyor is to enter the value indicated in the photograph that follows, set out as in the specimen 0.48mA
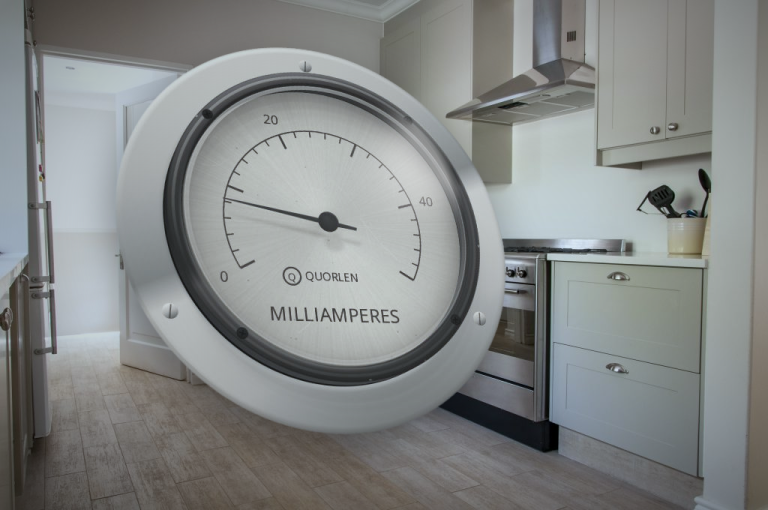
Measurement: 8mA
